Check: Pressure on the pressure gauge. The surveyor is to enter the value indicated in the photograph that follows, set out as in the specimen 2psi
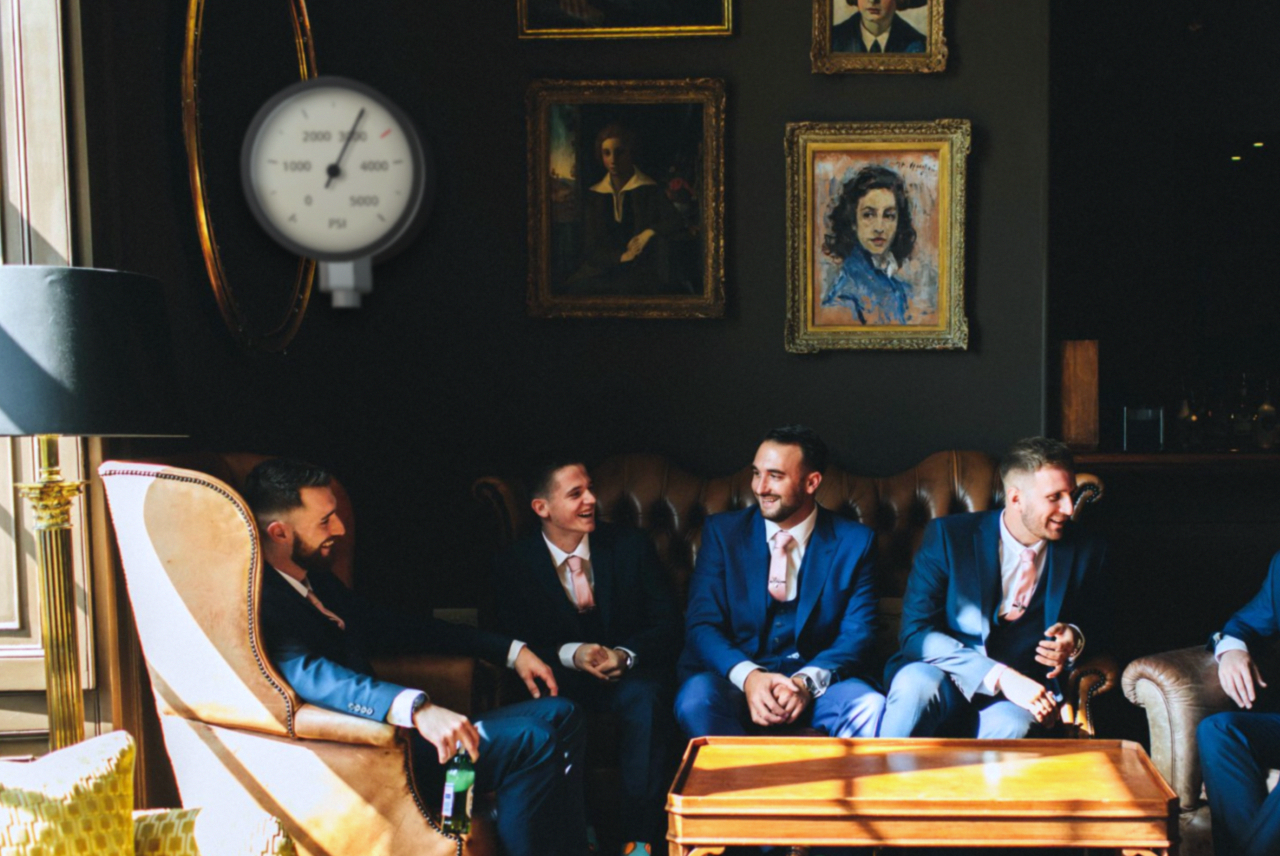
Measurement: 3000psi
